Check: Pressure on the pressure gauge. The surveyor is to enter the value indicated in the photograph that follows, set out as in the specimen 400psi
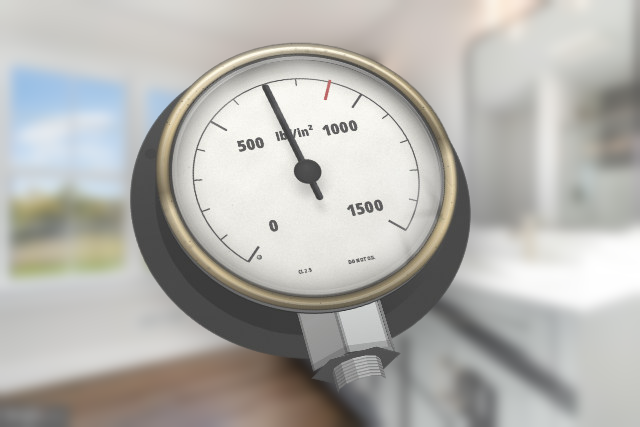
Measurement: 700psi
